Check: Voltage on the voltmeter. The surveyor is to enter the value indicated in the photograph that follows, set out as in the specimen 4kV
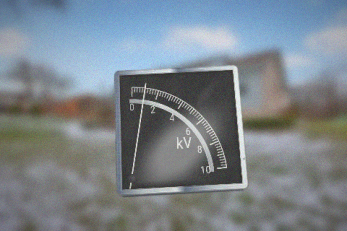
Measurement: 1kV
